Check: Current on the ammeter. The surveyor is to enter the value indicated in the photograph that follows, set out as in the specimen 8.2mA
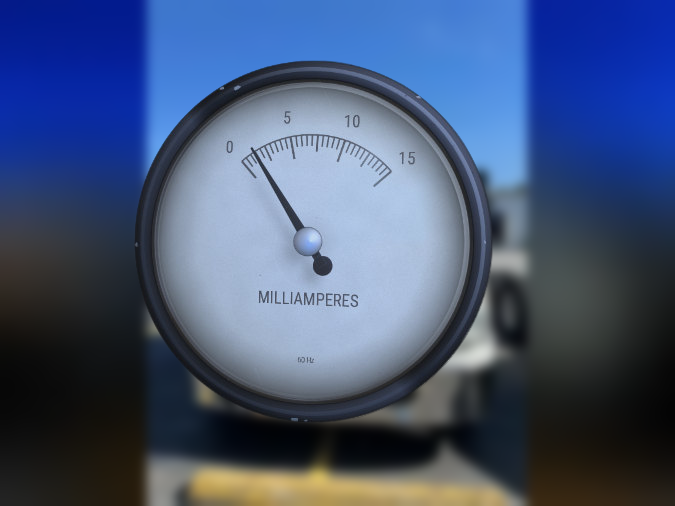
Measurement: 1.5mA
